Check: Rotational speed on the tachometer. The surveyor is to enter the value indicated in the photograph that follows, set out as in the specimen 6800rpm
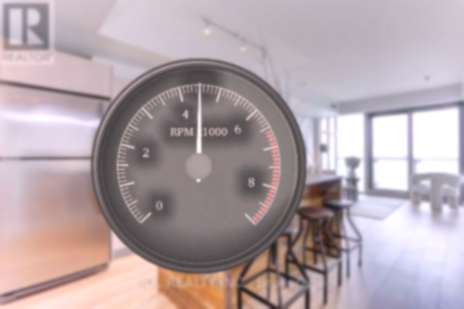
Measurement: 4500rpm
